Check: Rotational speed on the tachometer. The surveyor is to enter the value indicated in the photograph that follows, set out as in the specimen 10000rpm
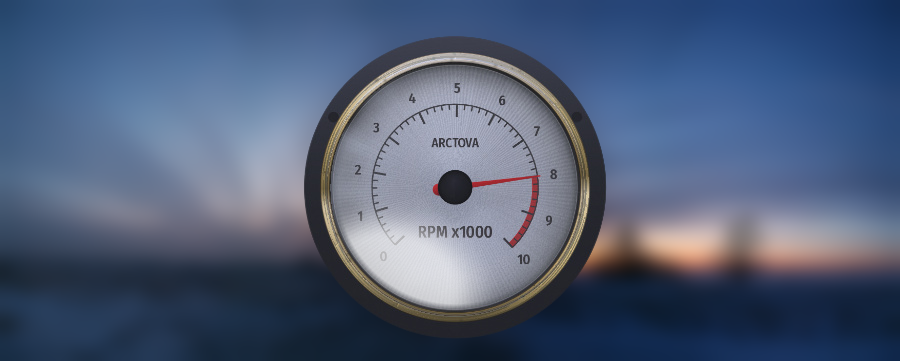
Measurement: 8000rpm
